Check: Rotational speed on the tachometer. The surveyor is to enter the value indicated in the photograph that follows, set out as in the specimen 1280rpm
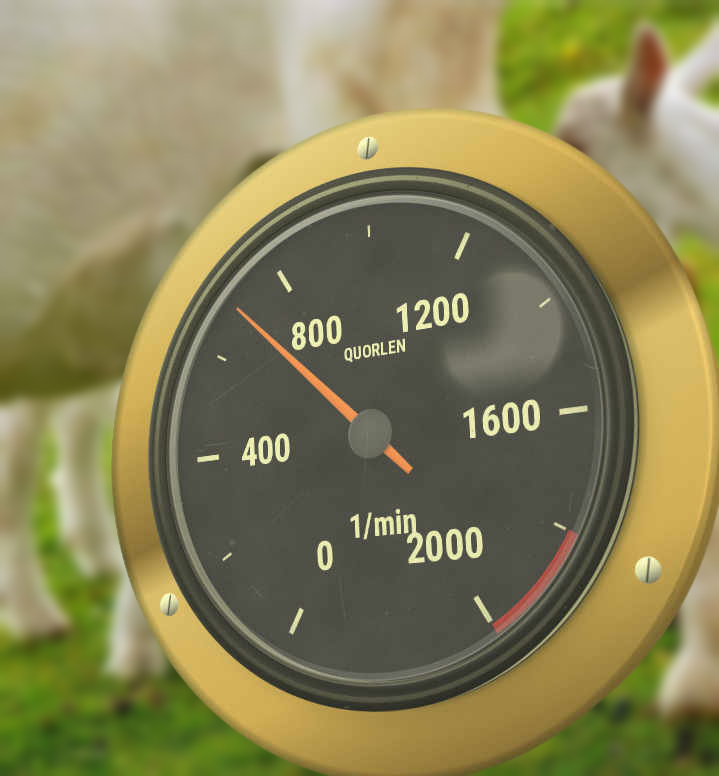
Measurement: 700rpm
